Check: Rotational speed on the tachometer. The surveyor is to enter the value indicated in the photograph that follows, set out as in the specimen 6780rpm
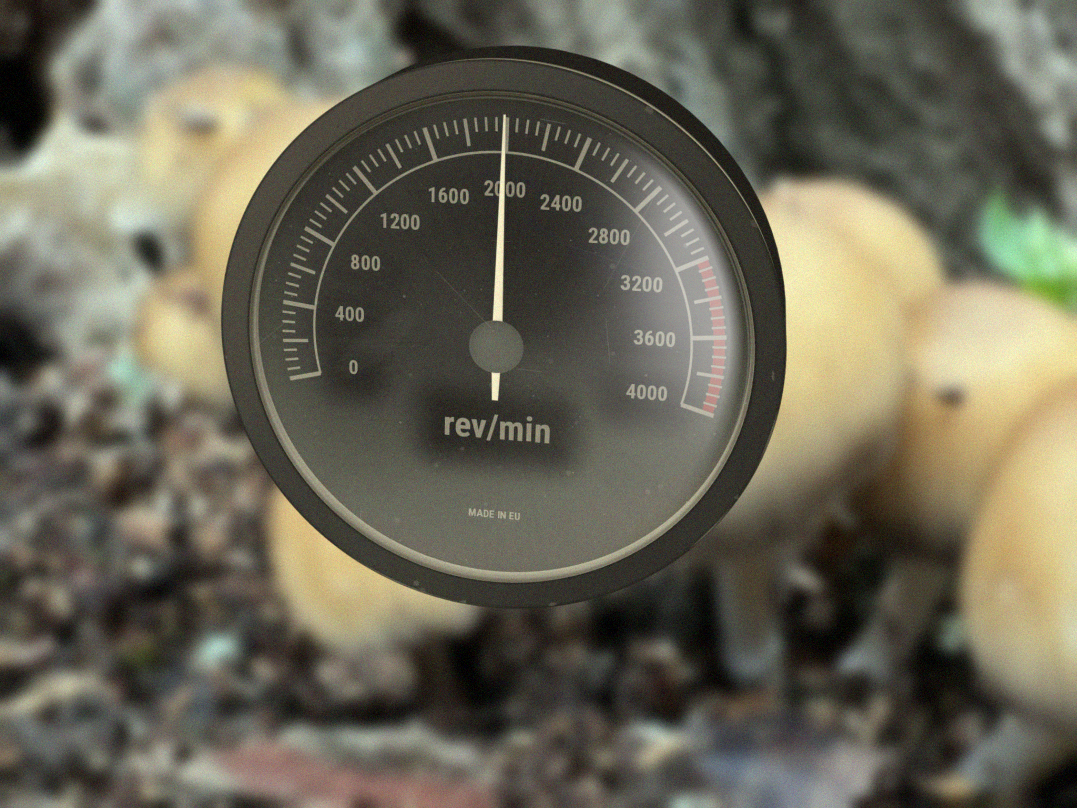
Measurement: 2000rpm
